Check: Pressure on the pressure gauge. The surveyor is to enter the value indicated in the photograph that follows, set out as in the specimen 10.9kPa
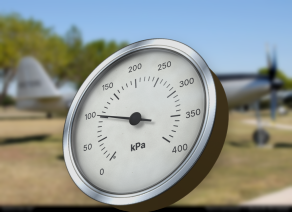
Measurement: 100kPa
